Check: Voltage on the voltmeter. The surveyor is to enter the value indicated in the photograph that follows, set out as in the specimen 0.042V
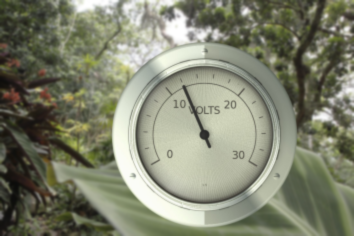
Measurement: 12V
